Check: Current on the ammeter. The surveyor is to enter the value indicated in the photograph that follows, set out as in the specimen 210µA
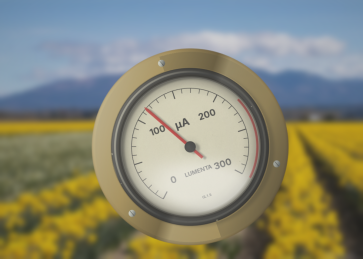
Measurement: 115µA
